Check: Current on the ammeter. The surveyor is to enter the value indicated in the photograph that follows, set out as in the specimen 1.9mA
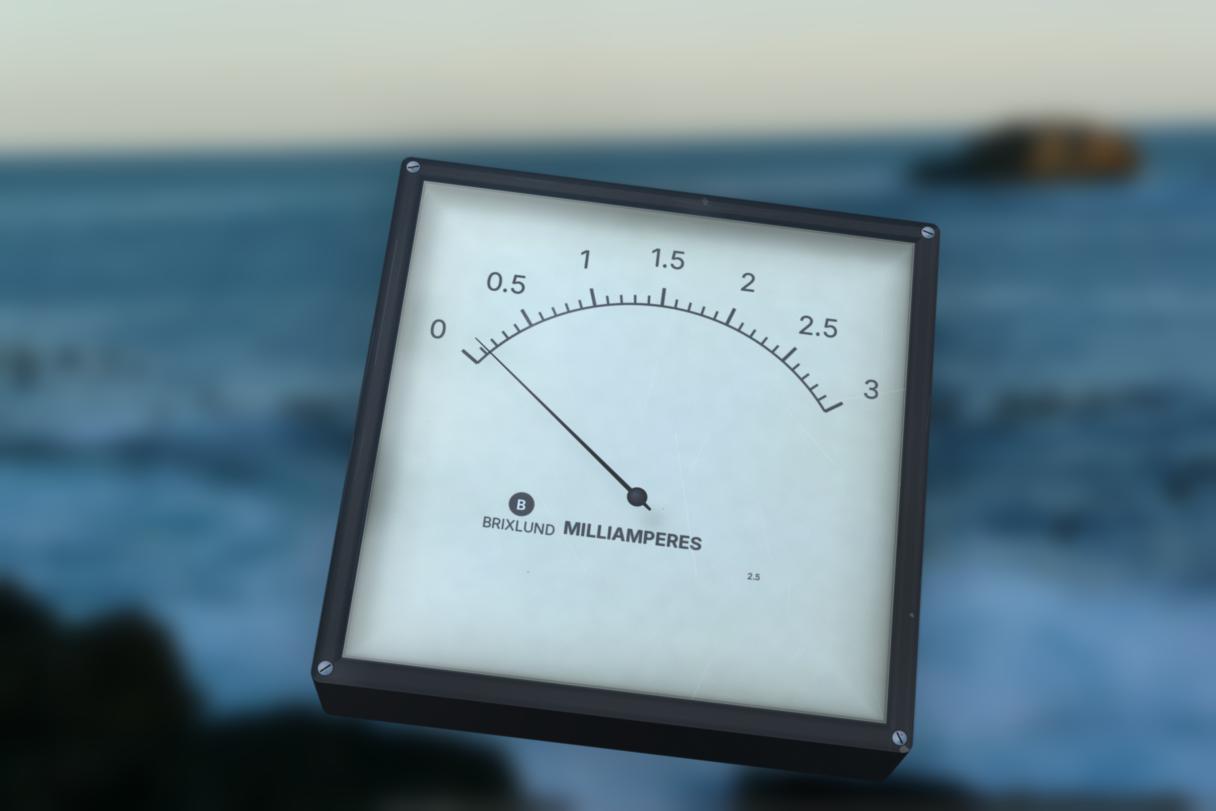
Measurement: 0.1mA
